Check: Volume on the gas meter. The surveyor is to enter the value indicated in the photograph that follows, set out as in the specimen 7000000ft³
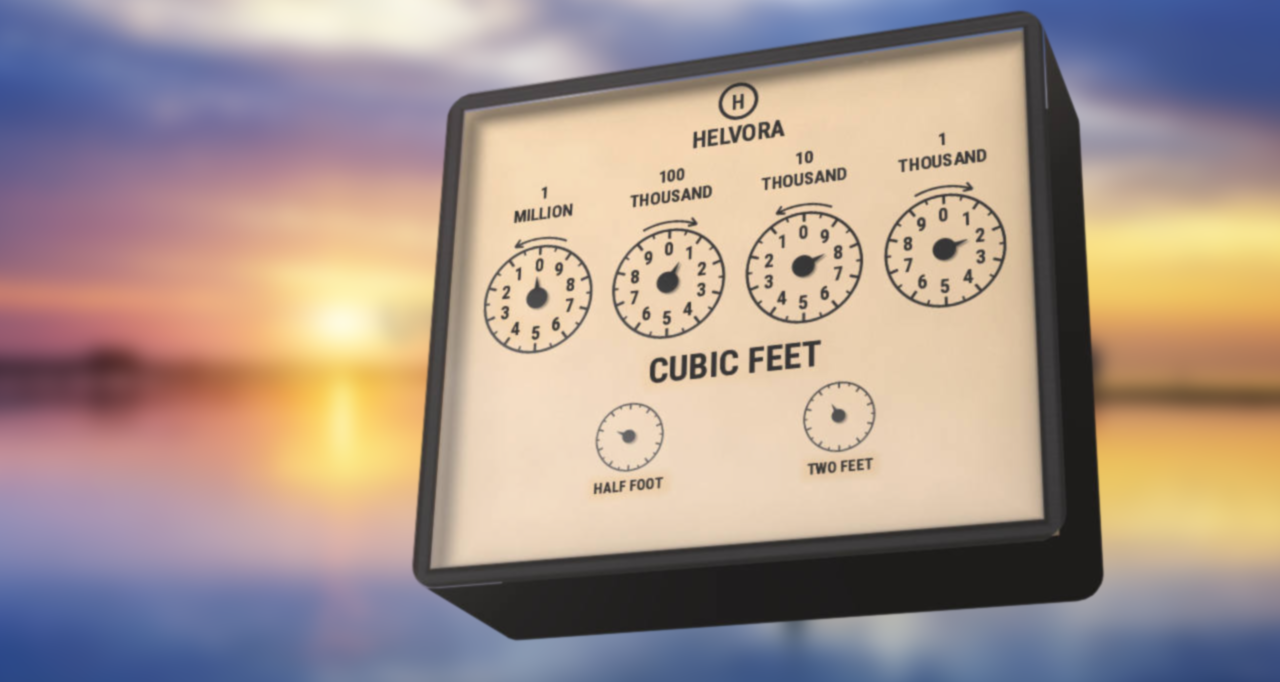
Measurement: 8200ft³
